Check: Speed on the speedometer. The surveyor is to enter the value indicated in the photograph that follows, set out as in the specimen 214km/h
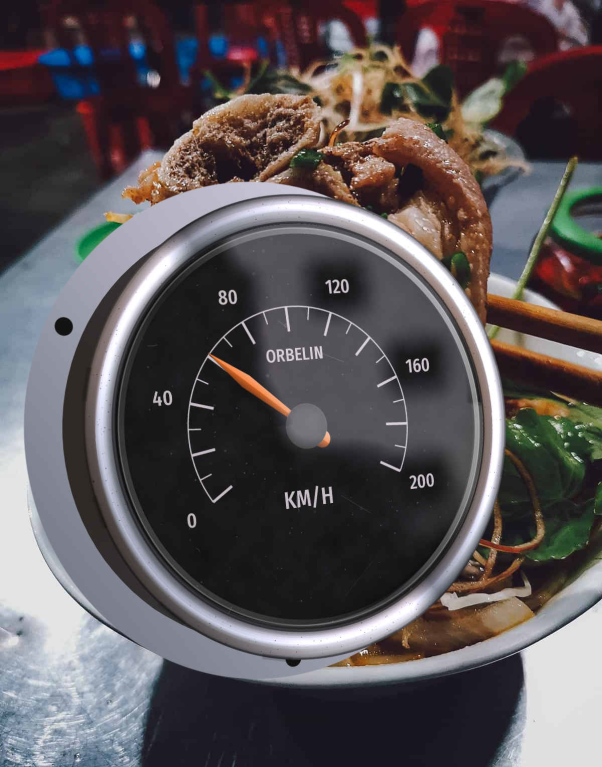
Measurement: 60km/h
